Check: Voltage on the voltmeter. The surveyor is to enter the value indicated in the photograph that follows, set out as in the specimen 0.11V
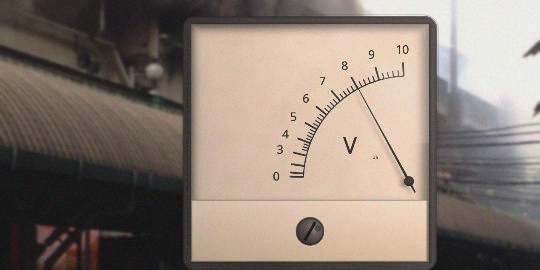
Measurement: 8V
